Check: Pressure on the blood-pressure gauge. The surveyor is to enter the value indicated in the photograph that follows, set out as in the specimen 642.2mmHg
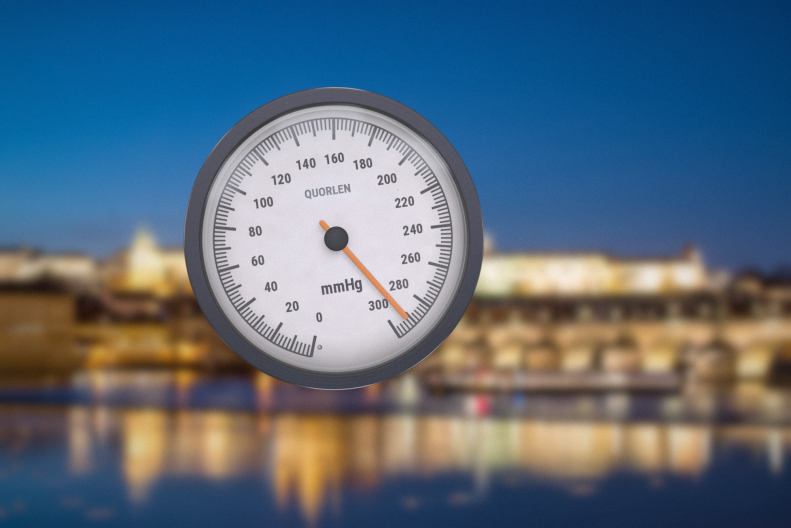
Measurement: 292mmHg
